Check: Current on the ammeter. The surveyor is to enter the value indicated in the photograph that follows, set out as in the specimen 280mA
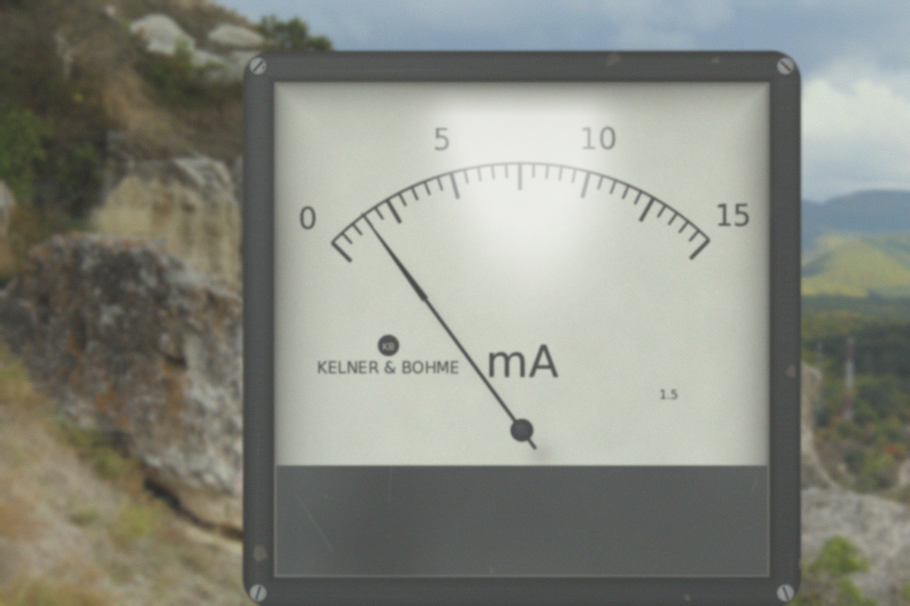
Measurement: 1.5mA
